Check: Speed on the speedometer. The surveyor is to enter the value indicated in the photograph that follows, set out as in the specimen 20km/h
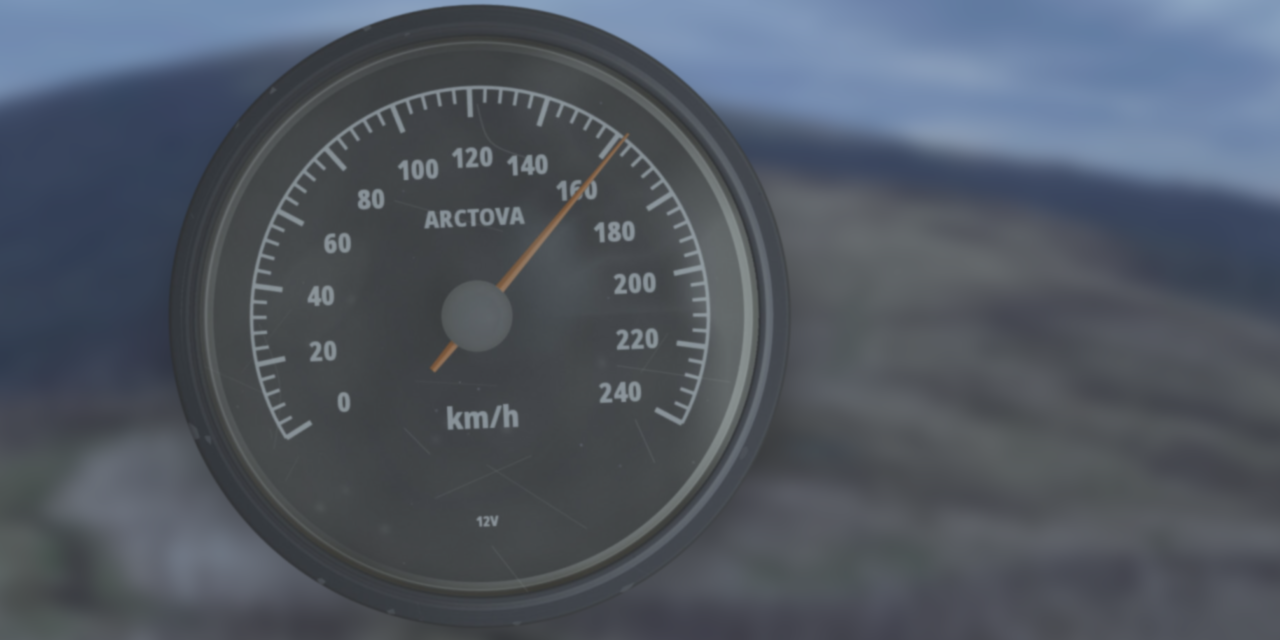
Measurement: 162km/h
